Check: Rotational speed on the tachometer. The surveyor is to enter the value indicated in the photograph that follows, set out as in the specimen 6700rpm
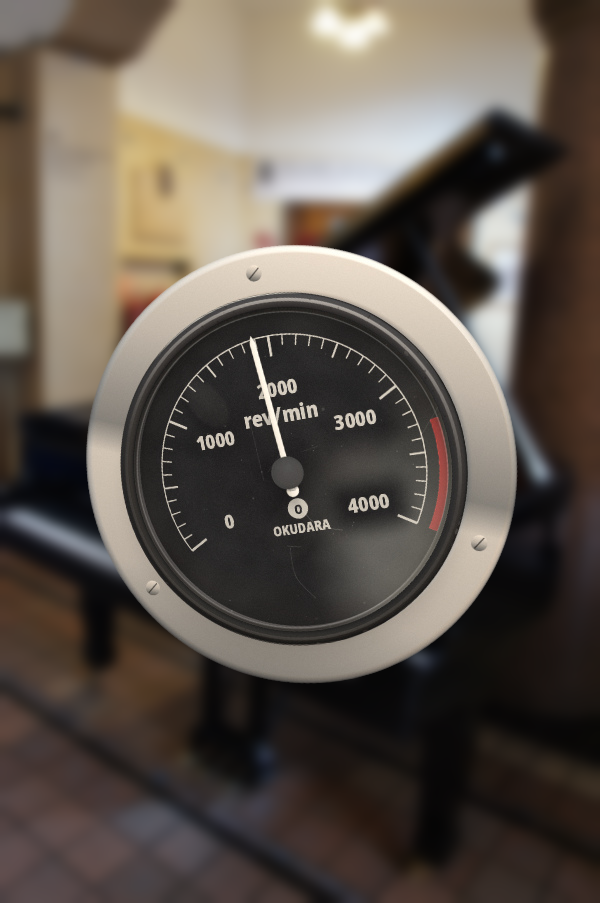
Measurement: 1900rpm
